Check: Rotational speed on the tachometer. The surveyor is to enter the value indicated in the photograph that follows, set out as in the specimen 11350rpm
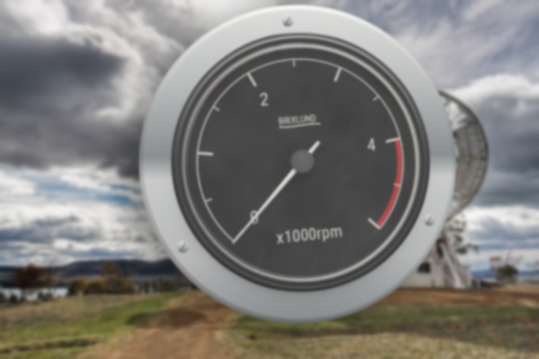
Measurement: 0rpm
